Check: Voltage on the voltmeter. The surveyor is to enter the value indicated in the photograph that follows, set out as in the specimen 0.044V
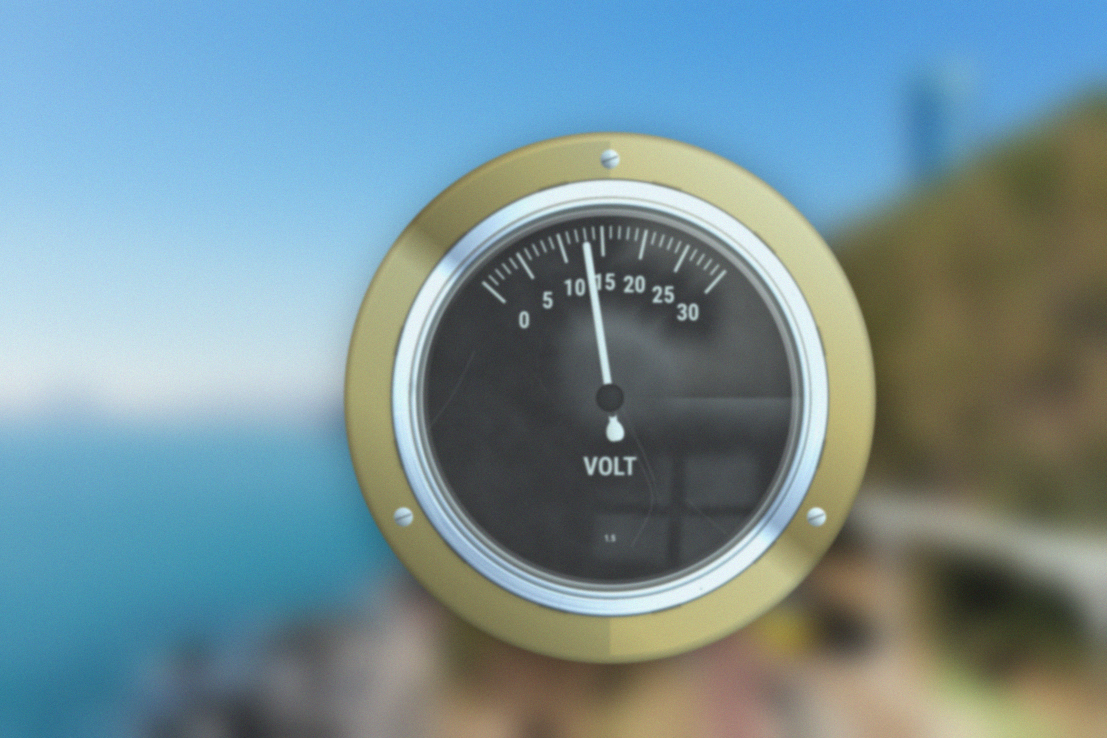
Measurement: 13V
